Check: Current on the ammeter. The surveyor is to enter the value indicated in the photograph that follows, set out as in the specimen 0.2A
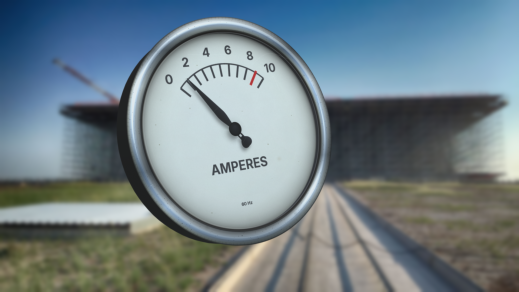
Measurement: 1A
